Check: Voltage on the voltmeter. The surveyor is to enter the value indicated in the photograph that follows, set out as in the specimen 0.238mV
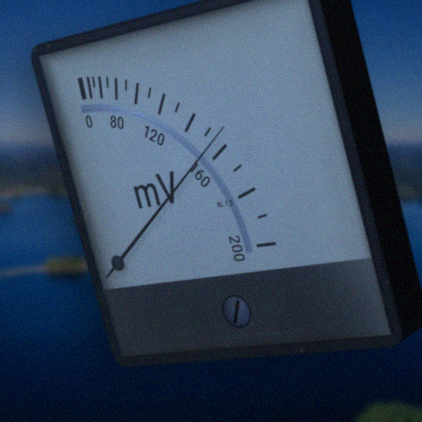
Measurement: 155mV
